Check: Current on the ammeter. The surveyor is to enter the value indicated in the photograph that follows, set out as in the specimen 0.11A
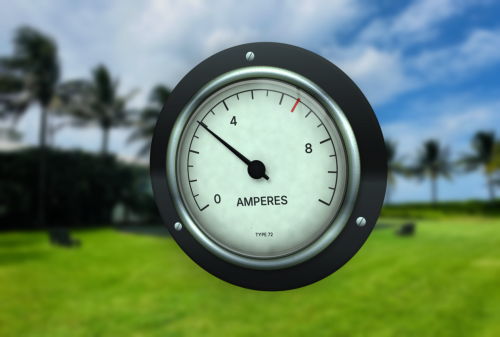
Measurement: 3A
